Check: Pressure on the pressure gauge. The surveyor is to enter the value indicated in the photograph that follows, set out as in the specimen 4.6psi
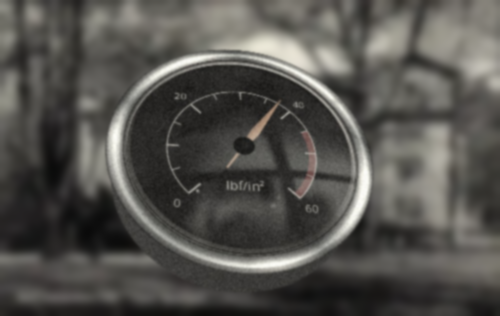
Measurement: 37.5psi
